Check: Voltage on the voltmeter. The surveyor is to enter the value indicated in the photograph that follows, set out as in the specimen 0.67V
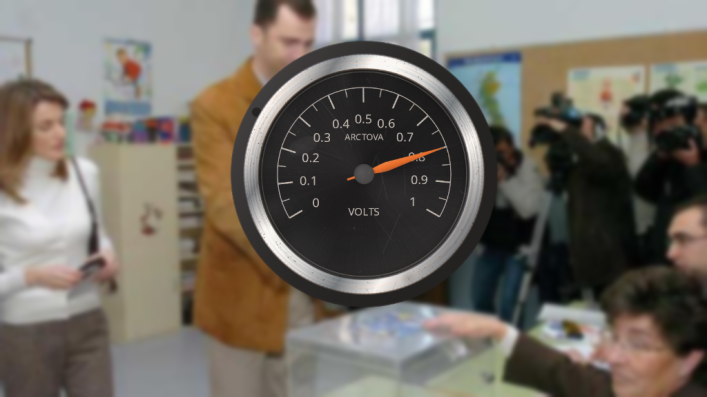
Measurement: 0.8V
